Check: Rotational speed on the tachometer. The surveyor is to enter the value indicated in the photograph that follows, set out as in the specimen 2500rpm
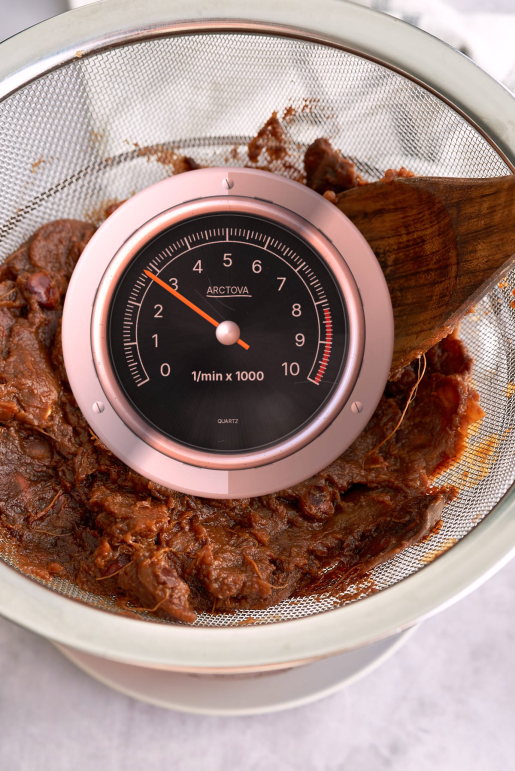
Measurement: 2800rpm
